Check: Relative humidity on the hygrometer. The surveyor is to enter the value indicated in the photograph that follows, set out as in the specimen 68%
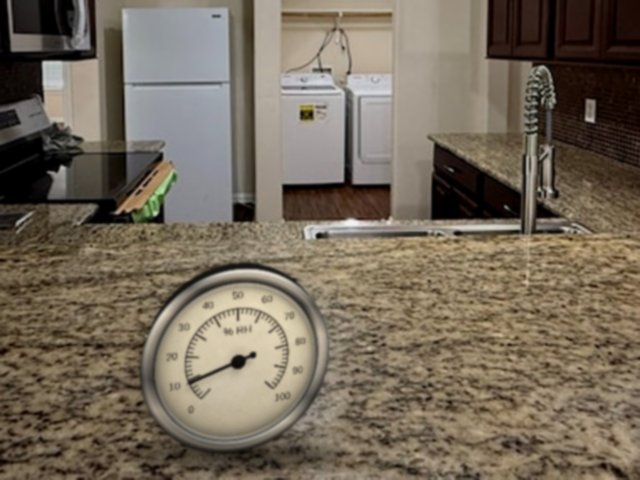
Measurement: 10%
